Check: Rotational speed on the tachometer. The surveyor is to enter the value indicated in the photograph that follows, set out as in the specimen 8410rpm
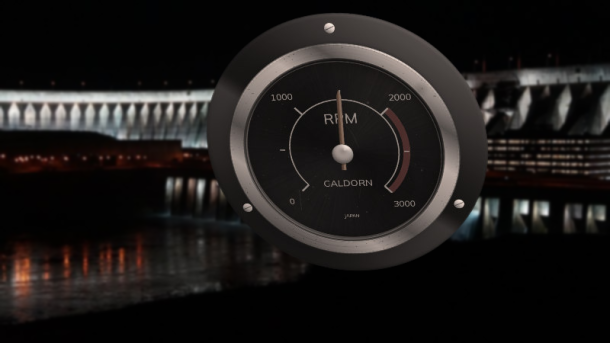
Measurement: 1500rpm
